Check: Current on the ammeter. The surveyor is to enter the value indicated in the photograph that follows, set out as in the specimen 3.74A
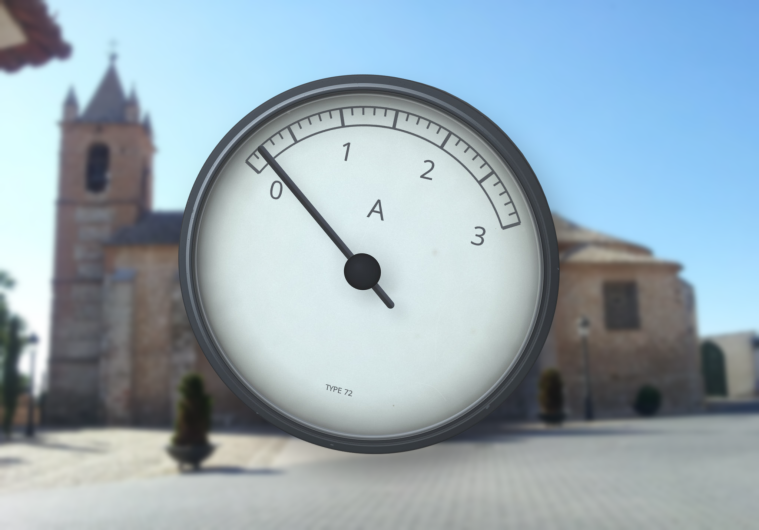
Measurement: 0.2A
